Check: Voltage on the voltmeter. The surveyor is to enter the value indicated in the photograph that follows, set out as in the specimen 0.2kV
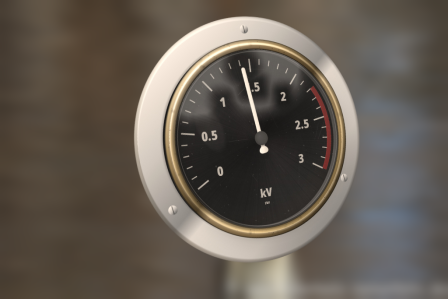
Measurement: 1.4kV
